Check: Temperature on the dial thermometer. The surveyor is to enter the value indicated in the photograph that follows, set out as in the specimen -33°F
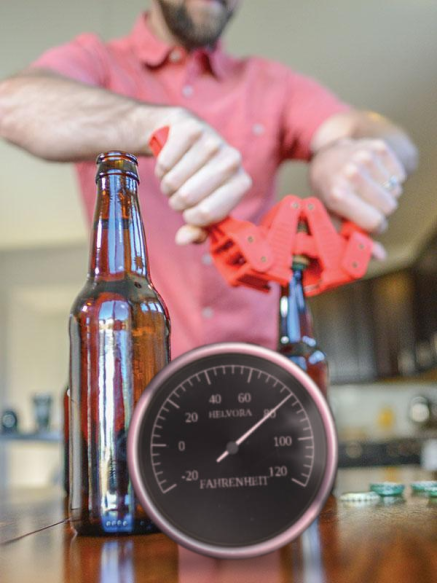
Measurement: 80°F
